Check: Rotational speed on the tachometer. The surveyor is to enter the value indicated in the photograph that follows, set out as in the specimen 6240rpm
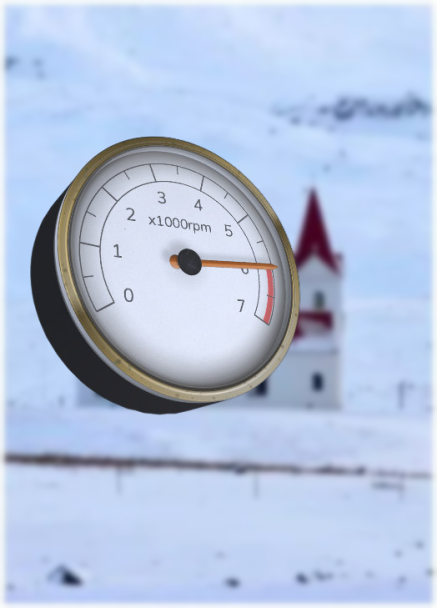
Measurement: 6000rpm
